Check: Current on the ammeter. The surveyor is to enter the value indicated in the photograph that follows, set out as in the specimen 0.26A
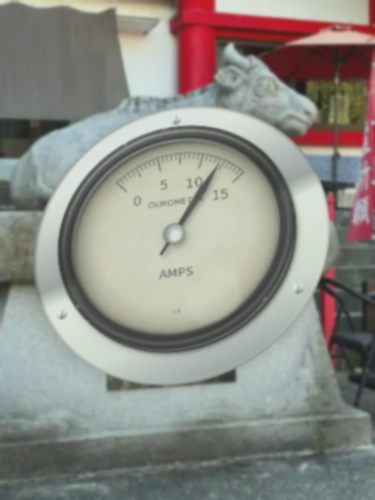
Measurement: 12.5A
